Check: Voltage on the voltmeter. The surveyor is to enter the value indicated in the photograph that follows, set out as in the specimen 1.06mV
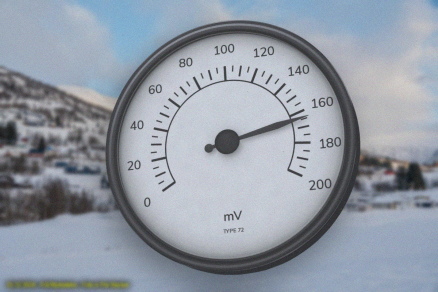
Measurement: 165mV
